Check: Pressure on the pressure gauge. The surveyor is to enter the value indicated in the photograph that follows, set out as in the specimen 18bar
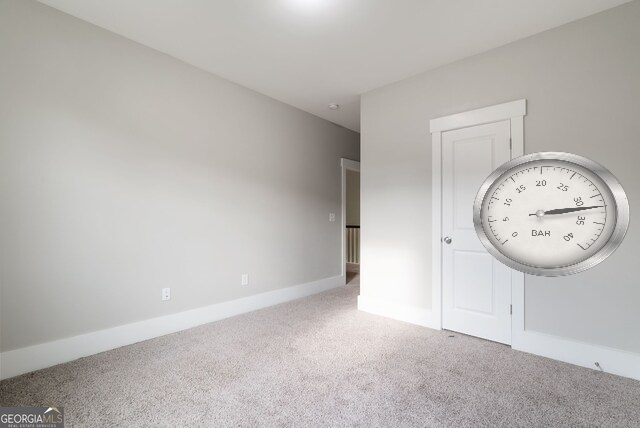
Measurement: 32bar
